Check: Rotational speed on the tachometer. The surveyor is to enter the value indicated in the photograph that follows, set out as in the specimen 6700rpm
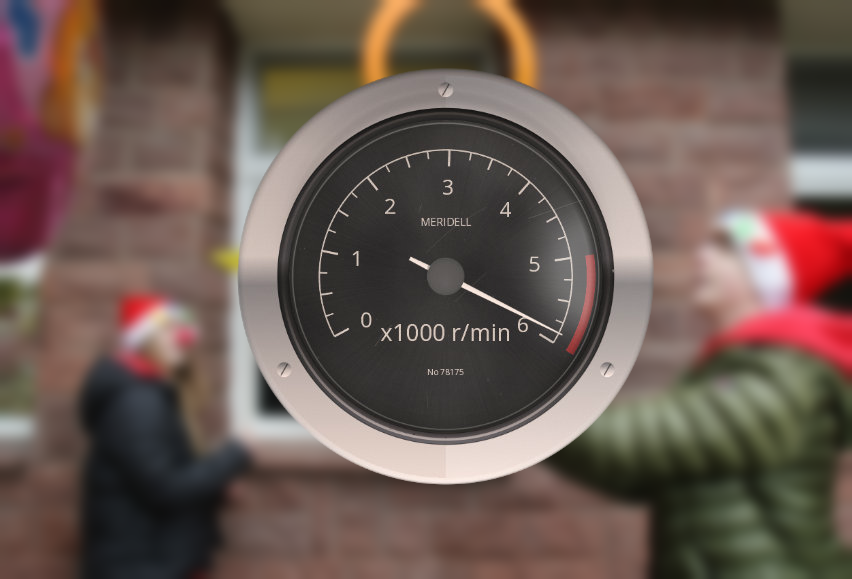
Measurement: 5875rpm
